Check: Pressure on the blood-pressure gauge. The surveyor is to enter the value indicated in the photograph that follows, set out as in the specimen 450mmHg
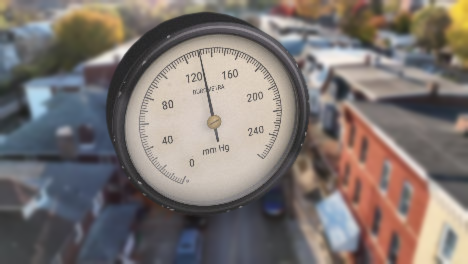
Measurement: 130mmHg
